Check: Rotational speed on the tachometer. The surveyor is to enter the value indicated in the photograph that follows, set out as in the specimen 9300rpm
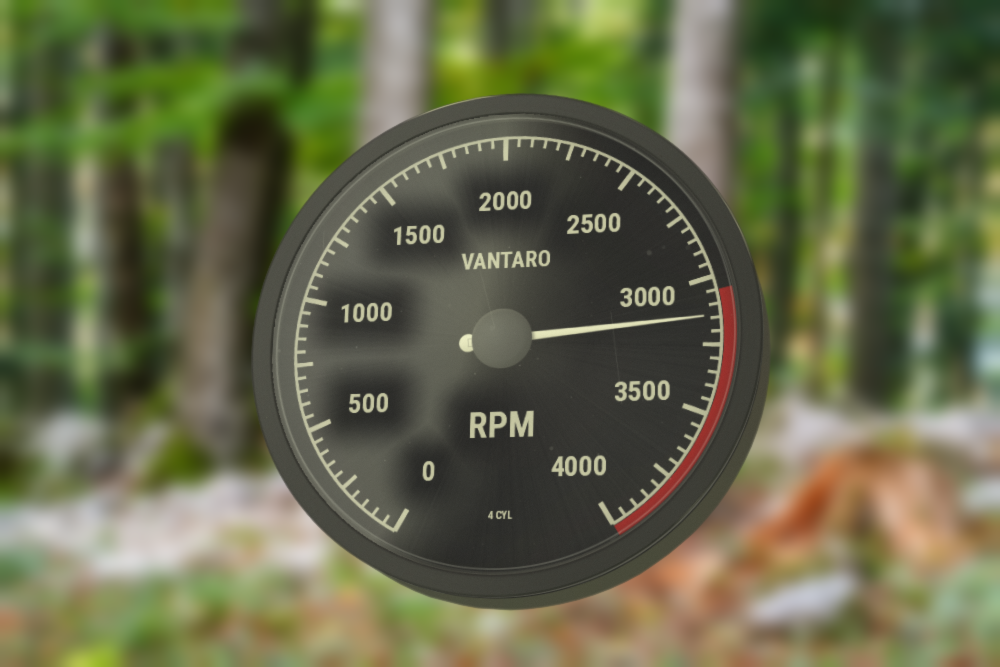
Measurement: 3150rpm
